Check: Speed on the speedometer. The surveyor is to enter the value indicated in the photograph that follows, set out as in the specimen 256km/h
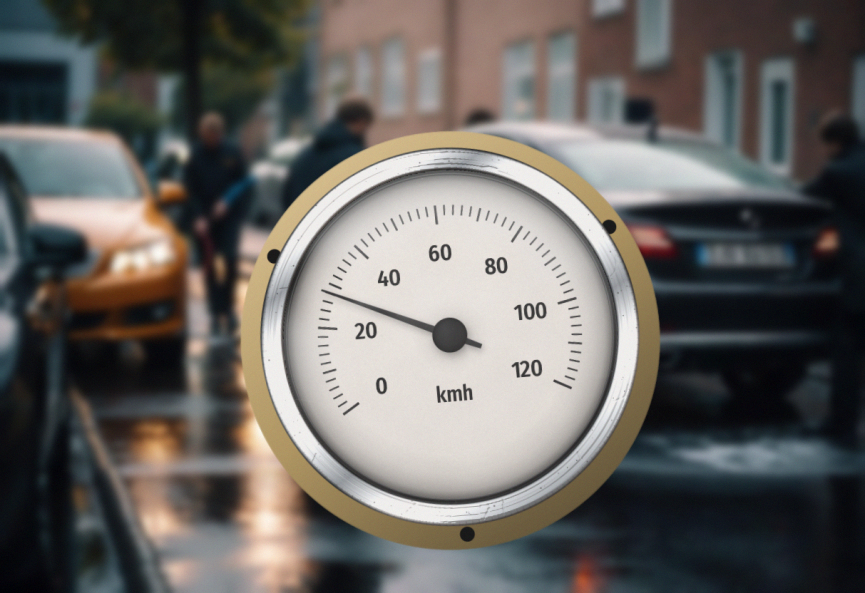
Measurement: 28km/h
